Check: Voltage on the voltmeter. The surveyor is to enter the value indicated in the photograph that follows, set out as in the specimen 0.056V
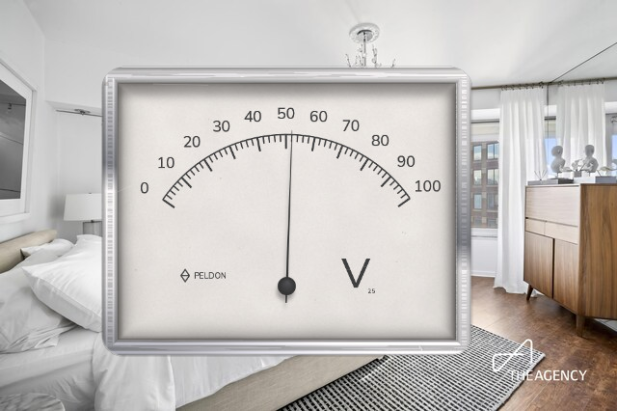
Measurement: 52V
